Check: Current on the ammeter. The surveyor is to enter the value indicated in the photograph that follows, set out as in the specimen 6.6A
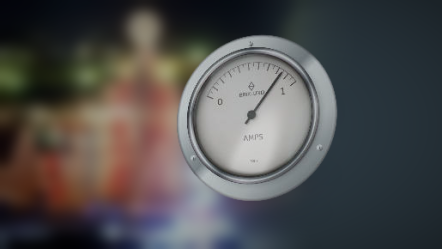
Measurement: 0.85A
